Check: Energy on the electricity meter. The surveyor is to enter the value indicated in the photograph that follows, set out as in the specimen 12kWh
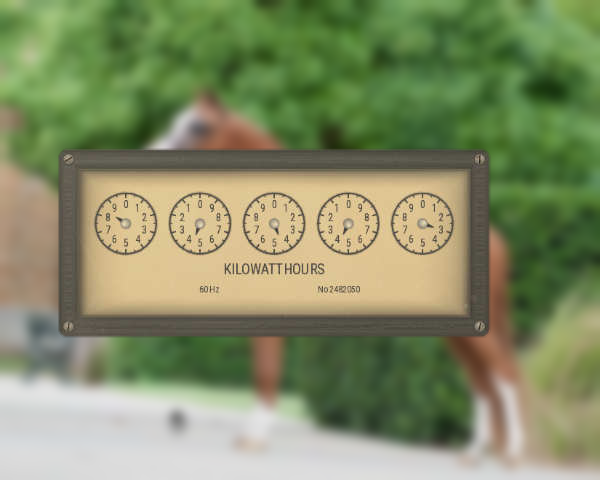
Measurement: 84443kWh
